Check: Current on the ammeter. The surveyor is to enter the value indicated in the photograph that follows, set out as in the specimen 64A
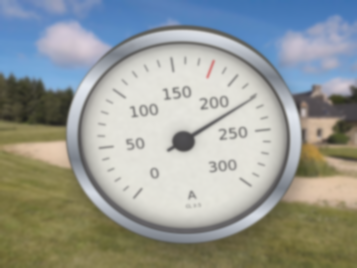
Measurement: 220A
